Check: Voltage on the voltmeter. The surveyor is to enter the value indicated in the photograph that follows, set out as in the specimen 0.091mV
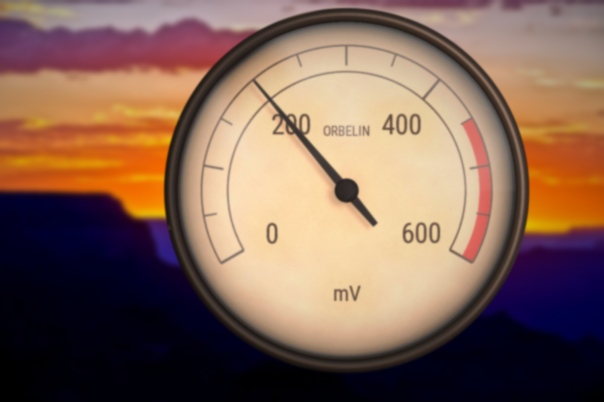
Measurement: 200mV
